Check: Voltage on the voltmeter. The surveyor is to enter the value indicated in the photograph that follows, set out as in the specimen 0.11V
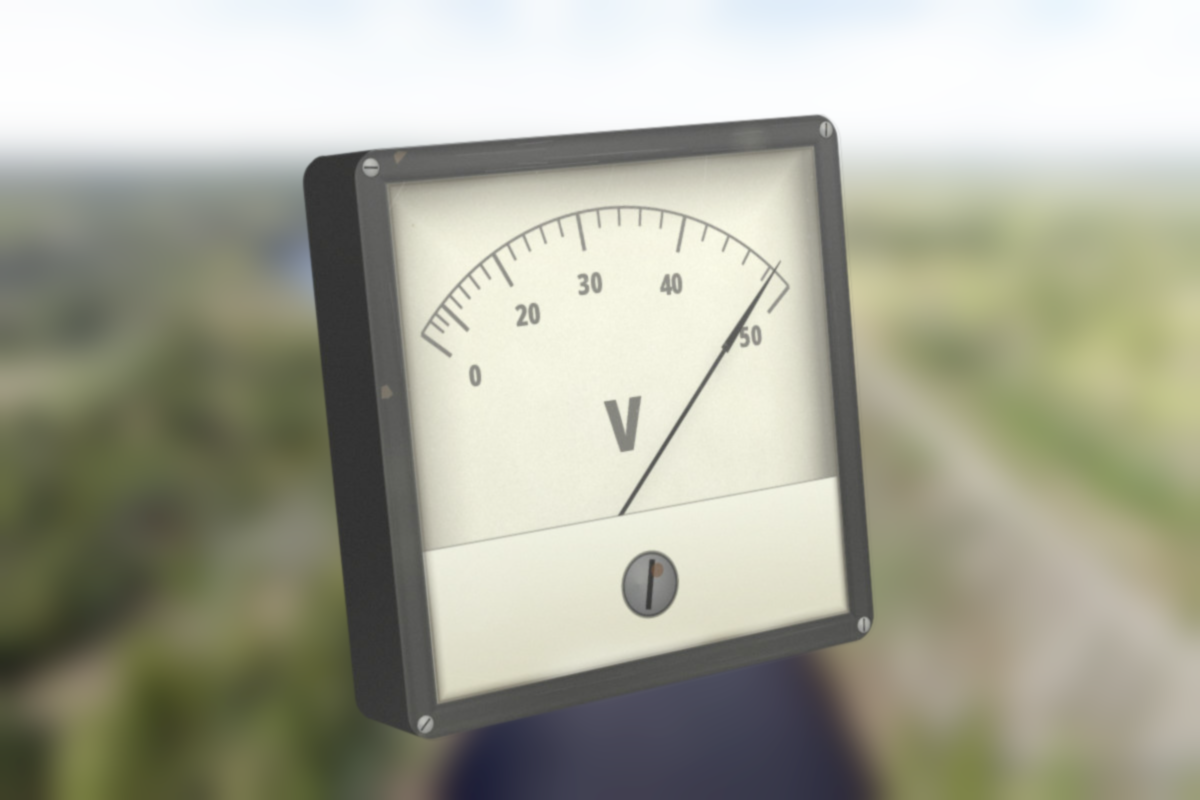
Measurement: 48V
